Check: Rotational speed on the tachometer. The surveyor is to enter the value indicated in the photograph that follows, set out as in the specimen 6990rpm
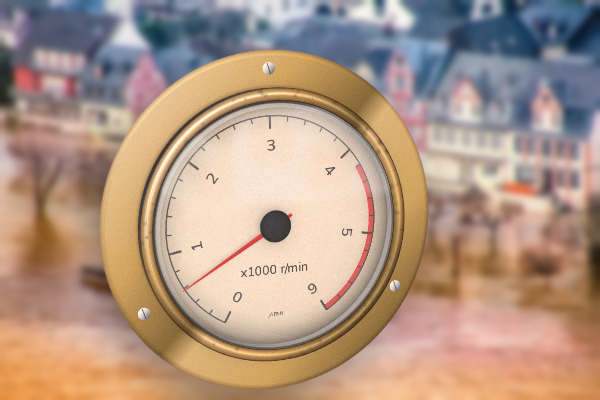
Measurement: 600rpm
